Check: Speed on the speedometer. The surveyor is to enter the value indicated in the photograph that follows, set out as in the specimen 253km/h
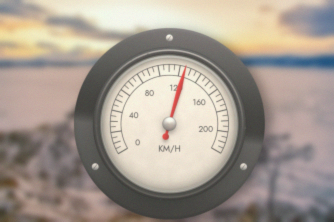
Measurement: 125km/h
